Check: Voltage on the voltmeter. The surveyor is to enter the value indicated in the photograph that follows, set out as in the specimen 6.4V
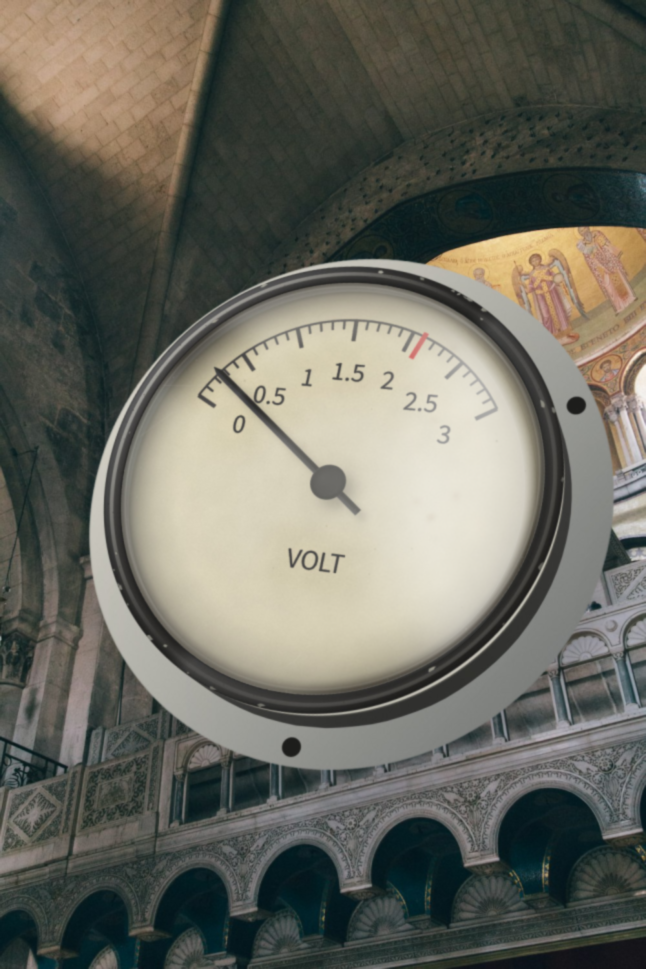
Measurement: 0.25V
